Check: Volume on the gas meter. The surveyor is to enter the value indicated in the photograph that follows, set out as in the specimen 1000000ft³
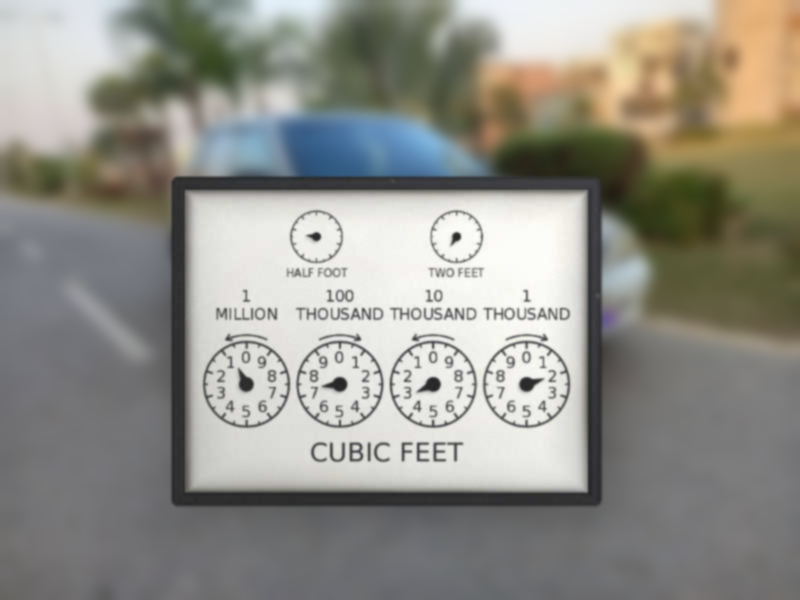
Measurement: 73200ft³
